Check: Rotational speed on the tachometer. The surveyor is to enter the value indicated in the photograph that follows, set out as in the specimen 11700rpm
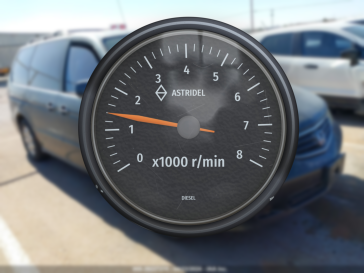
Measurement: 1400rpm
